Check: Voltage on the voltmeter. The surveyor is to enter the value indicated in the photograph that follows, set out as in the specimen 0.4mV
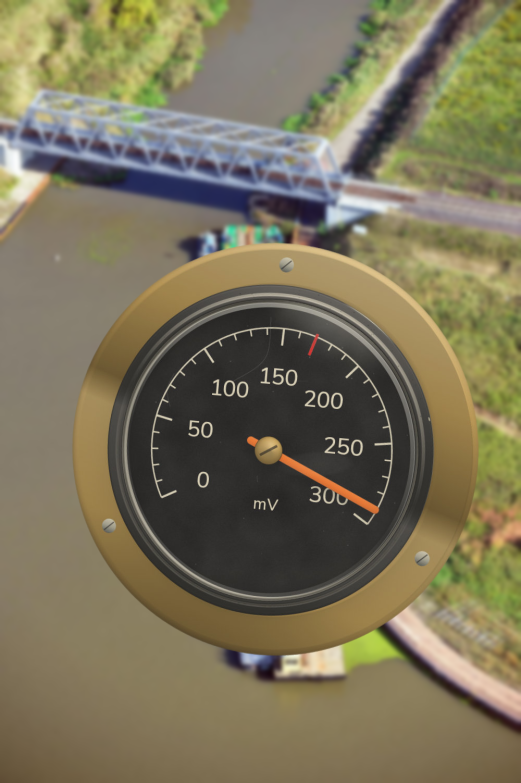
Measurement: 290mV
